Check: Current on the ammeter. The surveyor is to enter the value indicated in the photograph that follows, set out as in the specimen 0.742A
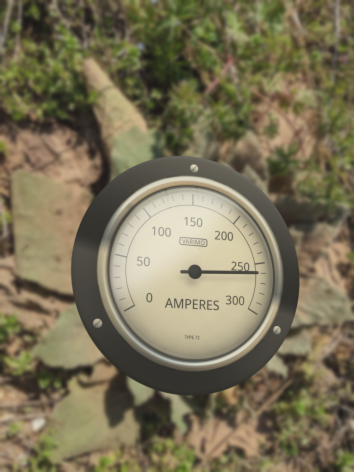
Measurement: 260A
